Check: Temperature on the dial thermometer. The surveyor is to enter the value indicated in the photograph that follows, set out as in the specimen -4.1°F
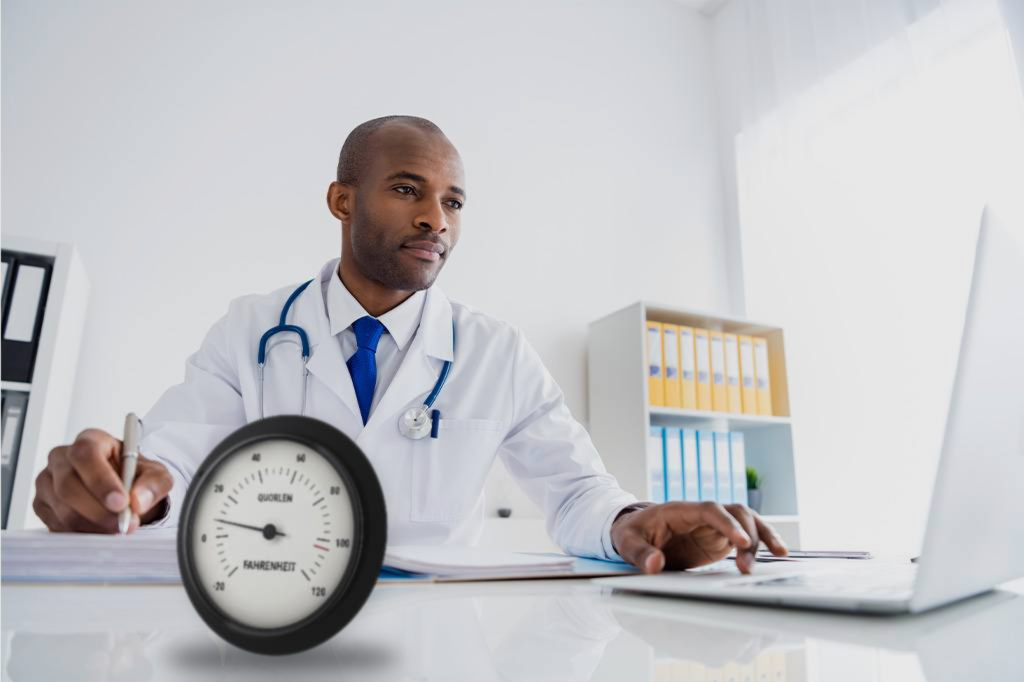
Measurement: 8°F
